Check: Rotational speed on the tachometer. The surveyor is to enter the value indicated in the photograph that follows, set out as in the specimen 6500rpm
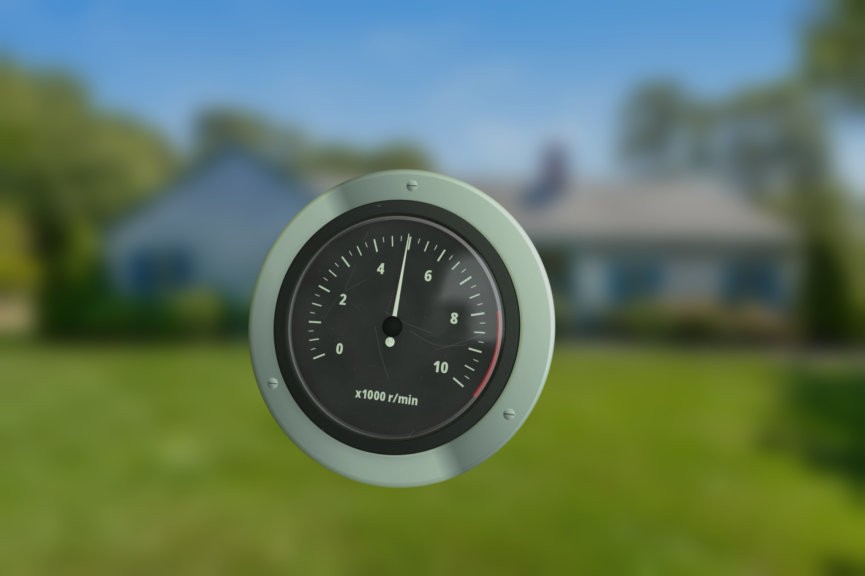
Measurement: 5000rpm
